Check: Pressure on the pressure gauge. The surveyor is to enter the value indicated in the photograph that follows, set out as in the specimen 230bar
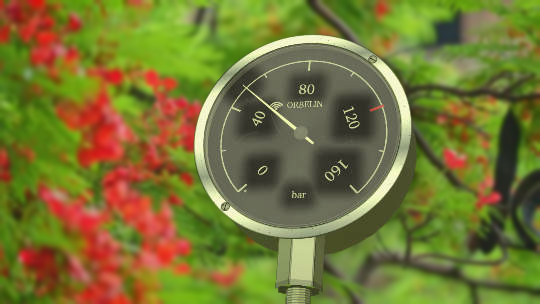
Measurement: 50bar
